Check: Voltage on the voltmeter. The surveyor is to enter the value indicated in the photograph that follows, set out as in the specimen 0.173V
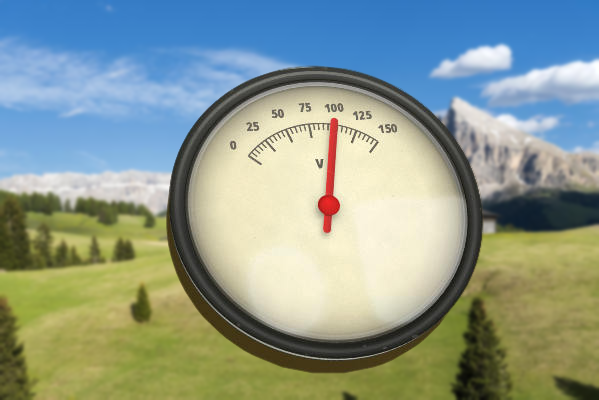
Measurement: 100V
